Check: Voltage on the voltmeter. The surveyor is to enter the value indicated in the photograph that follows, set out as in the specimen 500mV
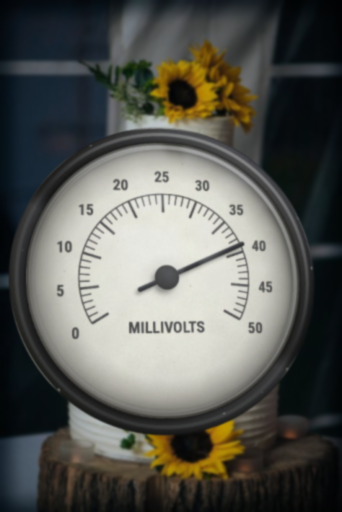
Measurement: 39mV
